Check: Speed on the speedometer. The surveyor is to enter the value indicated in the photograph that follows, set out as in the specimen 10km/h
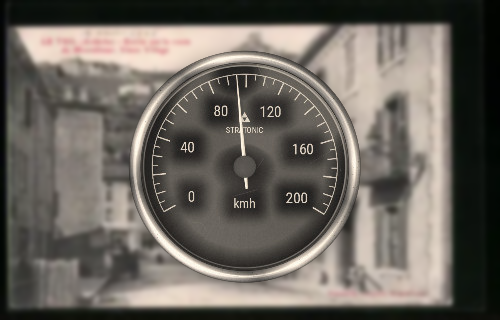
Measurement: 95km/h
